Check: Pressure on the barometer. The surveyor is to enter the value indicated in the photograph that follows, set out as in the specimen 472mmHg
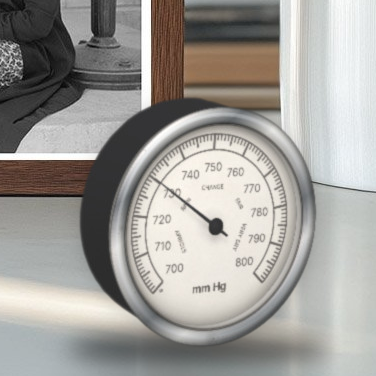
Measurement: 730mmHg
